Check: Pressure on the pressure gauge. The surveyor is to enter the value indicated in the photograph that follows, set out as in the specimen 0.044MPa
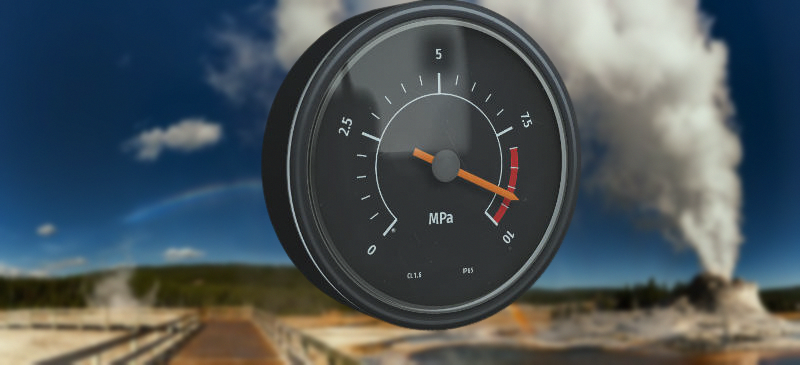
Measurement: 9.25MPa
